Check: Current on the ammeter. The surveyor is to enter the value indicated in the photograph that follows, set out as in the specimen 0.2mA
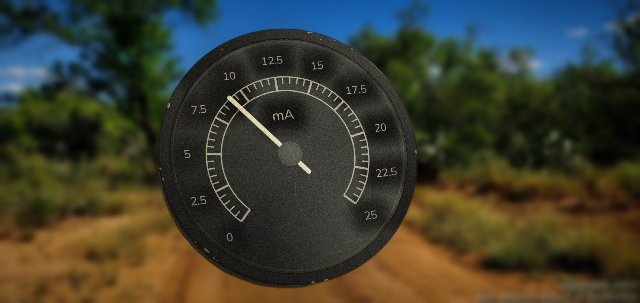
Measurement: 9mA
